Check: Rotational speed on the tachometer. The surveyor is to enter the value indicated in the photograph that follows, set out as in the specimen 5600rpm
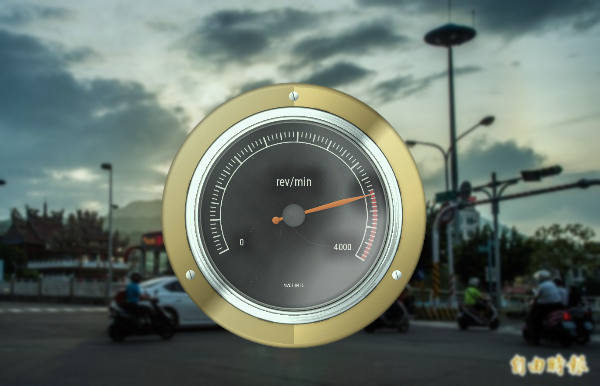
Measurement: 3200rpm
